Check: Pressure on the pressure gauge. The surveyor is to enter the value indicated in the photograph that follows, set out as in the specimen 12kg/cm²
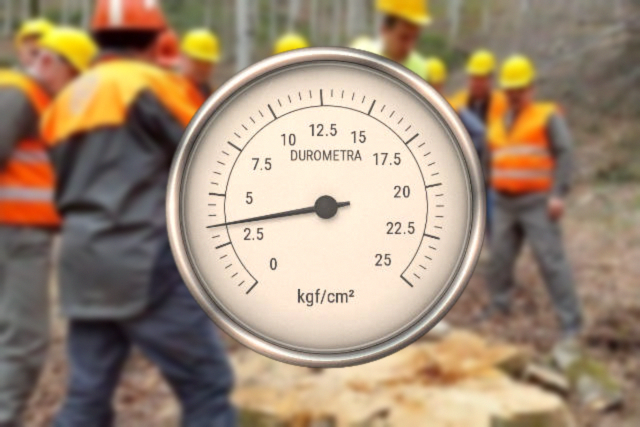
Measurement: 3.5kg/cm²
